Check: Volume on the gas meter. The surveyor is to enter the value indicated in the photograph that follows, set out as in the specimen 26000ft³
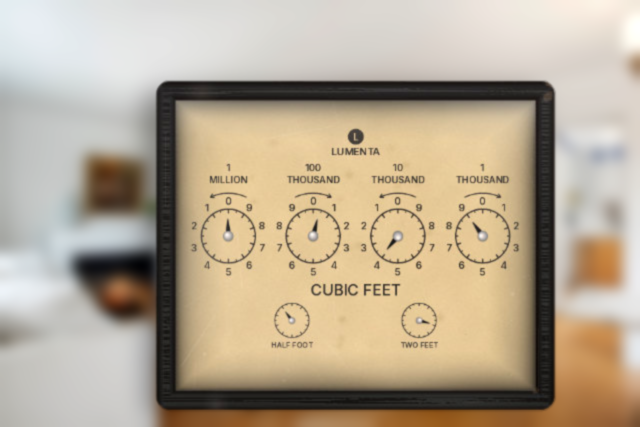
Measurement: 3900ft³
